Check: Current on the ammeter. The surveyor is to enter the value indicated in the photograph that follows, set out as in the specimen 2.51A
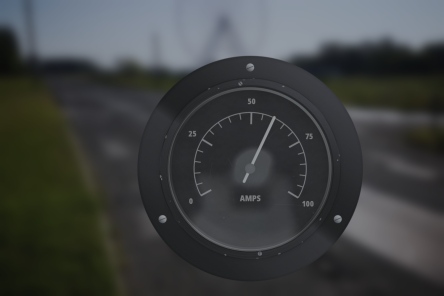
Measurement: 60A
